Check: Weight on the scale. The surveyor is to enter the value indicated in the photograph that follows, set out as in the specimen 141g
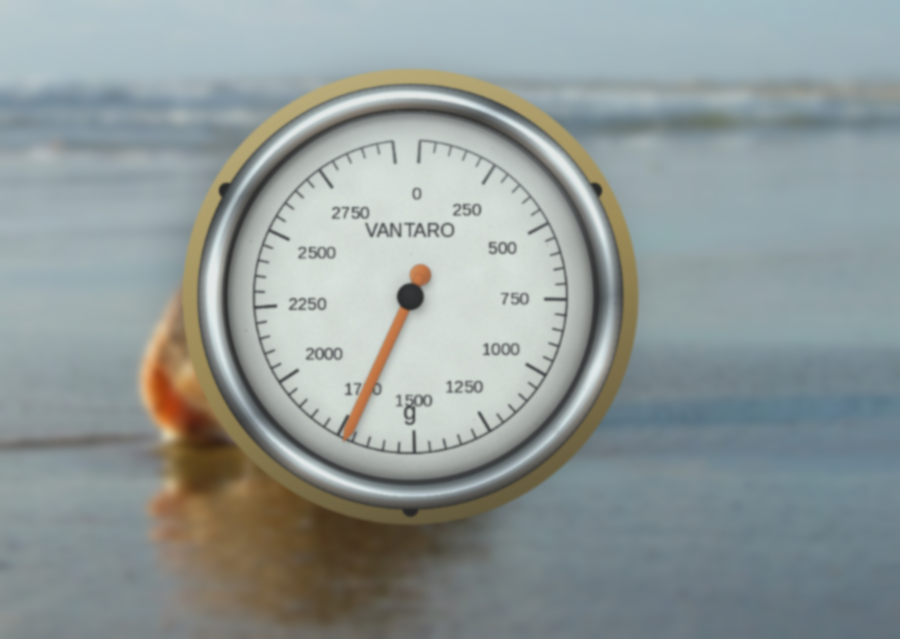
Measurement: 1725g
